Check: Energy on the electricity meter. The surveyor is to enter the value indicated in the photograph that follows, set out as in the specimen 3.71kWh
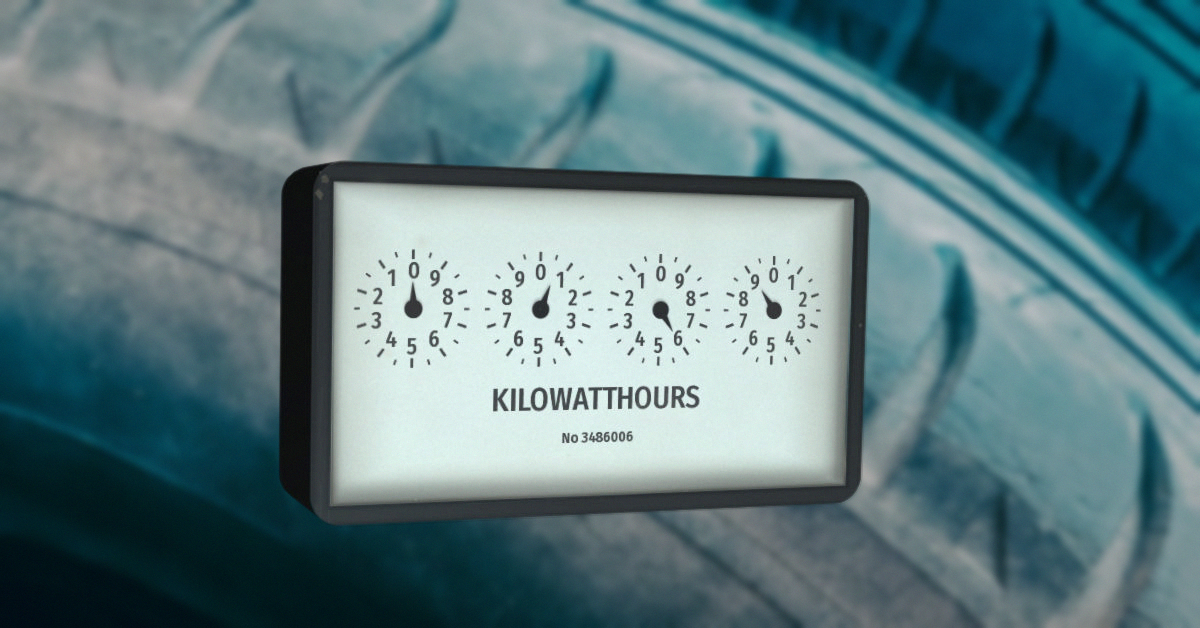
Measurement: 59kWh
